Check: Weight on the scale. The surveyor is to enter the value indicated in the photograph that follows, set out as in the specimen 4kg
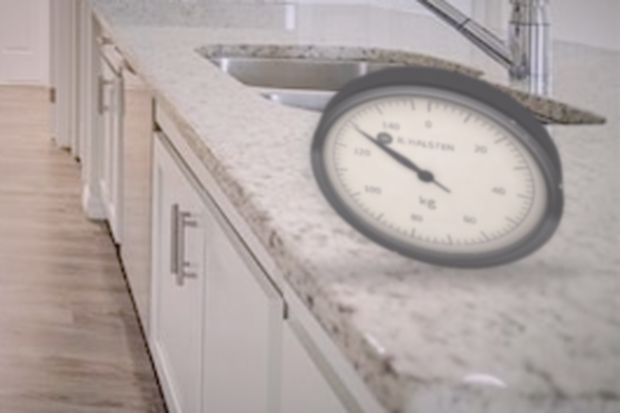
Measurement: 130kg
